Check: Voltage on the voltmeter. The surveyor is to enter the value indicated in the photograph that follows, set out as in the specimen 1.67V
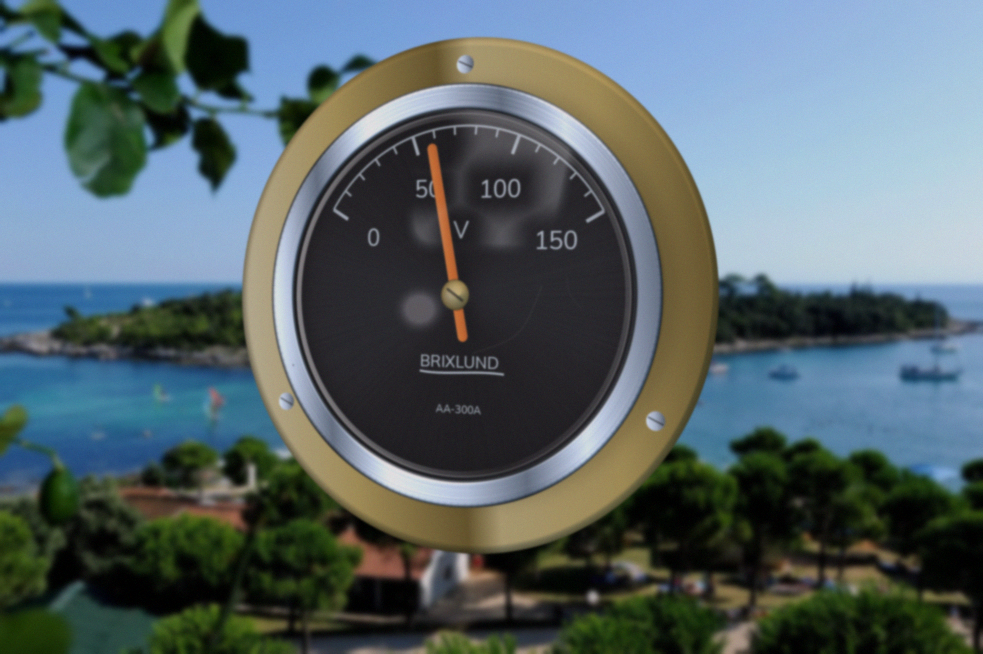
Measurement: 60V
